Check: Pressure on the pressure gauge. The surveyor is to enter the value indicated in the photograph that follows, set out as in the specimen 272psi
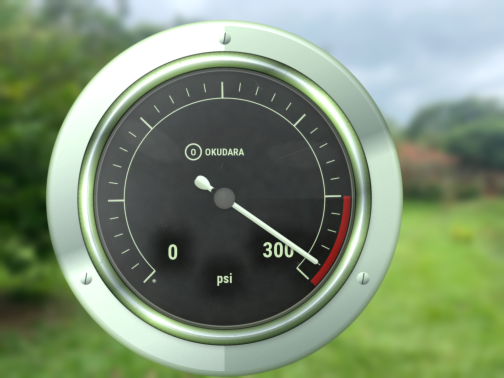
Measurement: 290psi
